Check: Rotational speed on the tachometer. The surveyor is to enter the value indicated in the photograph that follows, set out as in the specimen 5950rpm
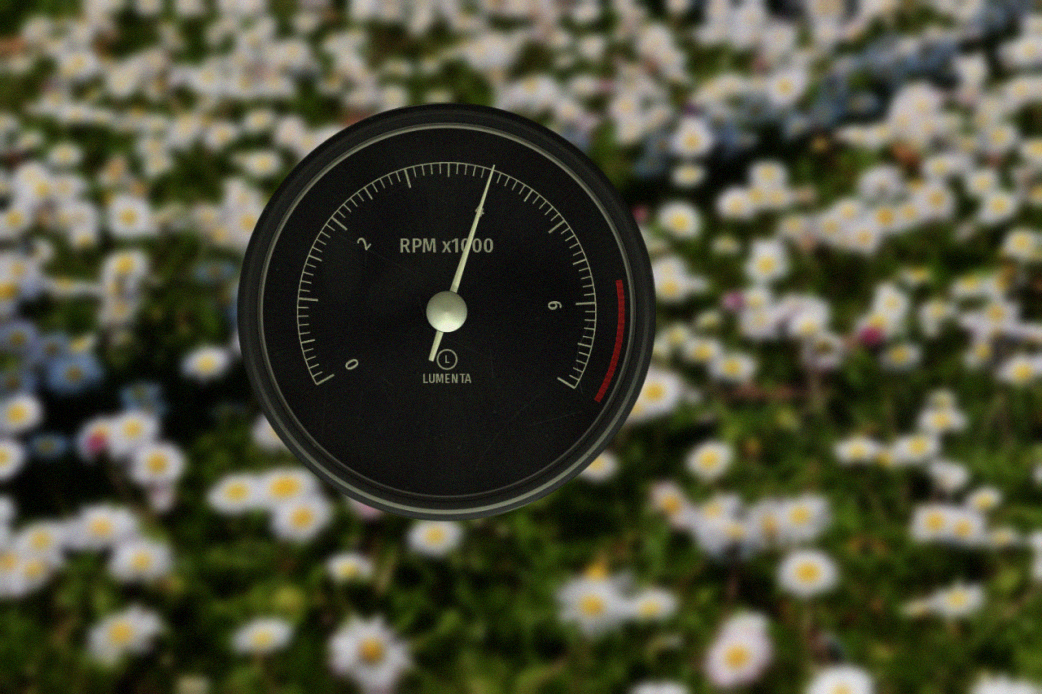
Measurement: 4000rpm
